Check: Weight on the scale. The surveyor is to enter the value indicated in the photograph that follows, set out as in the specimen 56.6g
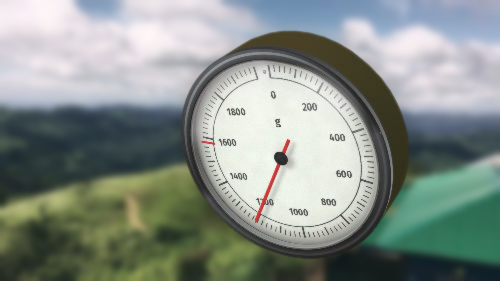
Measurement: 1200g
